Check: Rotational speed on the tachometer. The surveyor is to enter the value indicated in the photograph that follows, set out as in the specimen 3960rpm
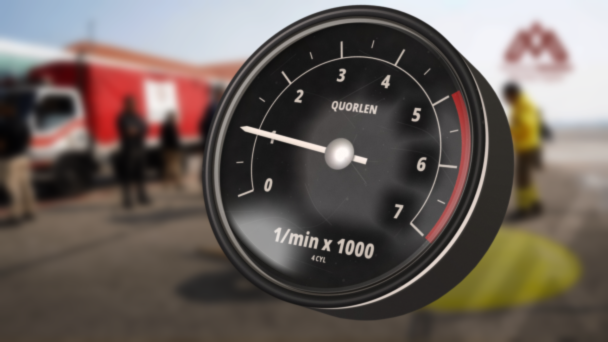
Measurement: 1000rpm
